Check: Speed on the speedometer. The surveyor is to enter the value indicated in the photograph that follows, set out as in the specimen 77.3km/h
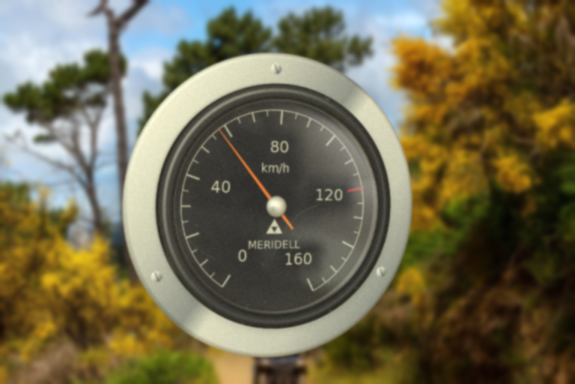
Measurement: 57.5km/h
